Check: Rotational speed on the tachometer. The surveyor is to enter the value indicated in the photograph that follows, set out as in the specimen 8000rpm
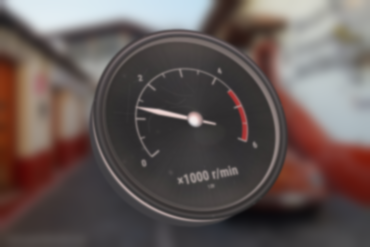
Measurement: 1250rpm
